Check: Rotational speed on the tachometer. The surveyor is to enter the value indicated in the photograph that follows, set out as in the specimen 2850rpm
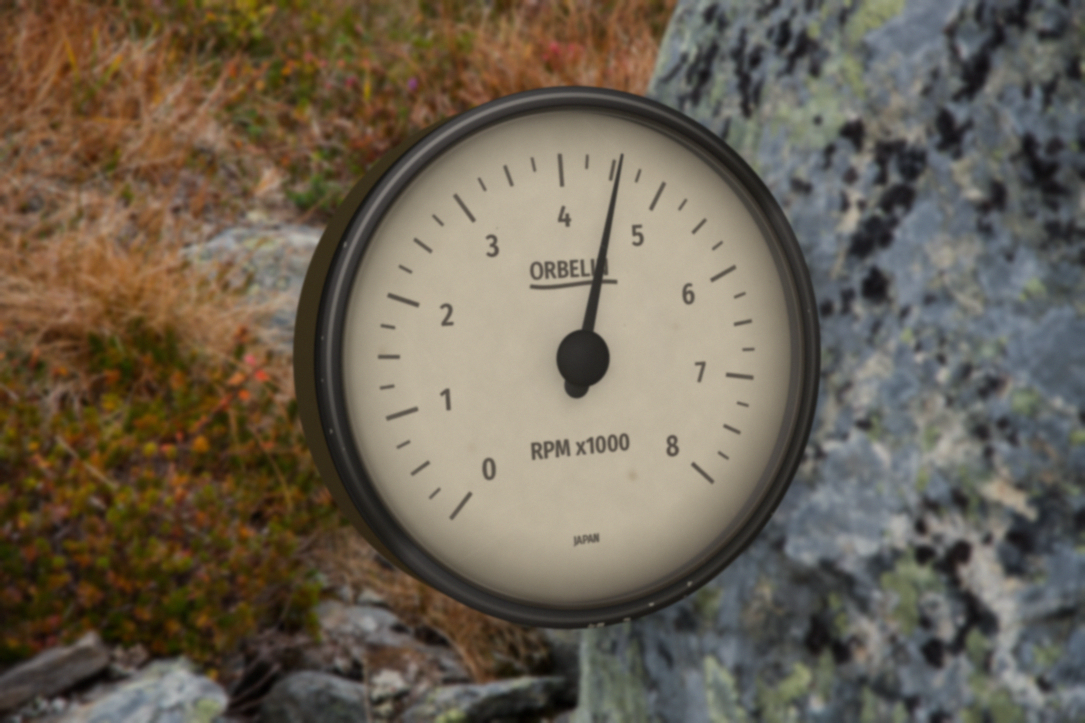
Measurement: 4500rpm
